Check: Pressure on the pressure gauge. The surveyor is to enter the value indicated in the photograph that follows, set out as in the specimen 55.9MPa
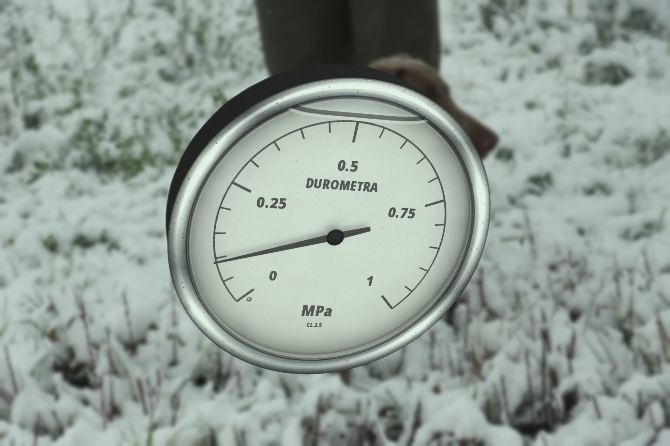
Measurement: 0.1MPa
